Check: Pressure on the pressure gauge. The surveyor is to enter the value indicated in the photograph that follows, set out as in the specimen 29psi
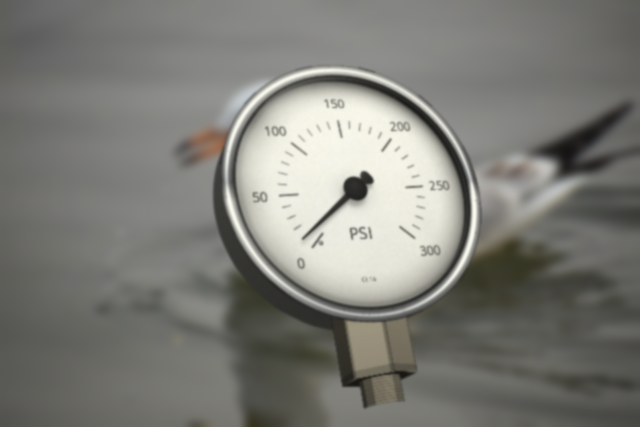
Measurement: 10psi
